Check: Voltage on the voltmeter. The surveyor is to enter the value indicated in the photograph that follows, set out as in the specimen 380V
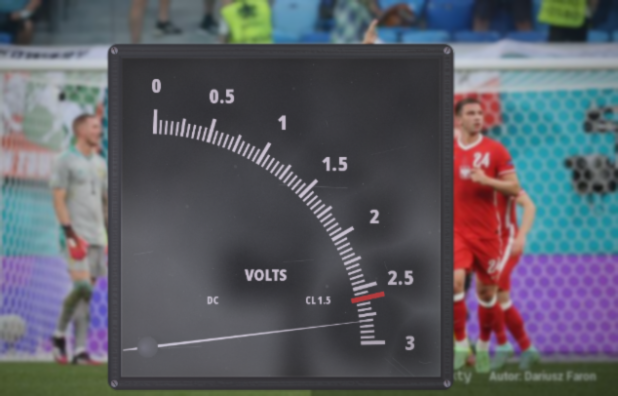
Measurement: 2.8V
